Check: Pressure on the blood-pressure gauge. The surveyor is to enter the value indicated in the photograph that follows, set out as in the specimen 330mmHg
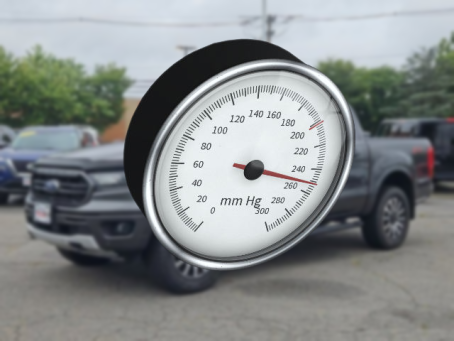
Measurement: 250mmHg
